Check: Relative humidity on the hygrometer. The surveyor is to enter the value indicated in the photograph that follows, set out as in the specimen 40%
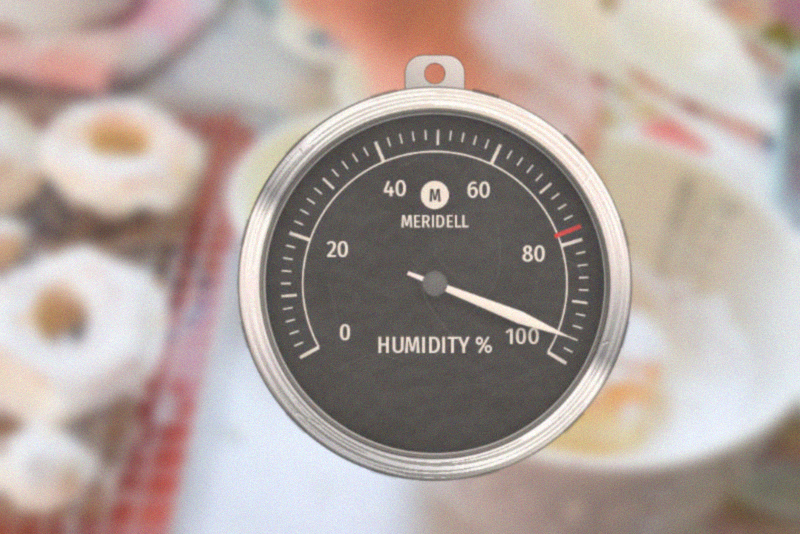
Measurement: 96%
